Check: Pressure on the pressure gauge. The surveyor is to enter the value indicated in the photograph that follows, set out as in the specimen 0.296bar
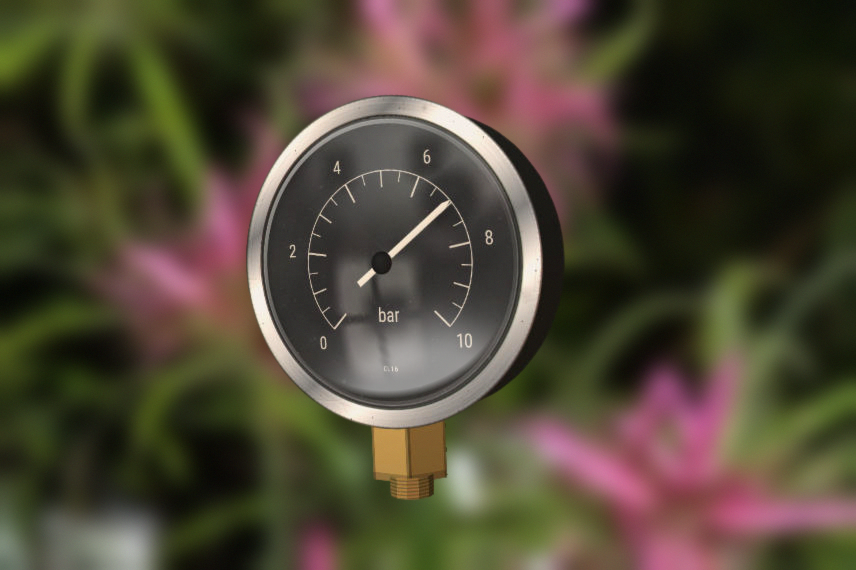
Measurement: 7bar
